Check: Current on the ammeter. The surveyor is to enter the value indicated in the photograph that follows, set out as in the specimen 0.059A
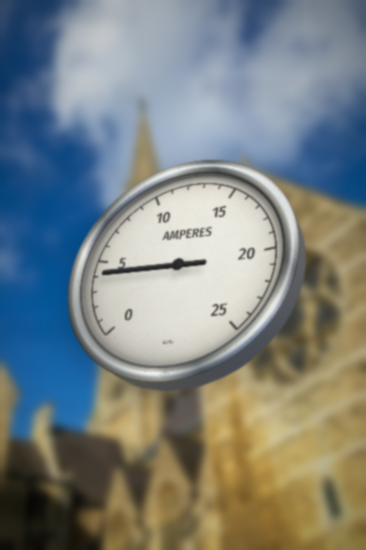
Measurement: 4A
